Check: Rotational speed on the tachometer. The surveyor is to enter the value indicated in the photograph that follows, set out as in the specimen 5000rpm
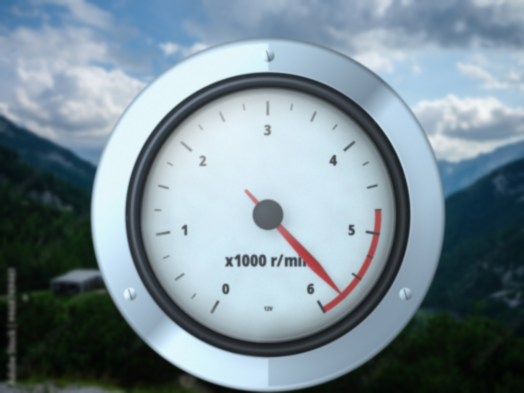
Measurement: 5750rpm
